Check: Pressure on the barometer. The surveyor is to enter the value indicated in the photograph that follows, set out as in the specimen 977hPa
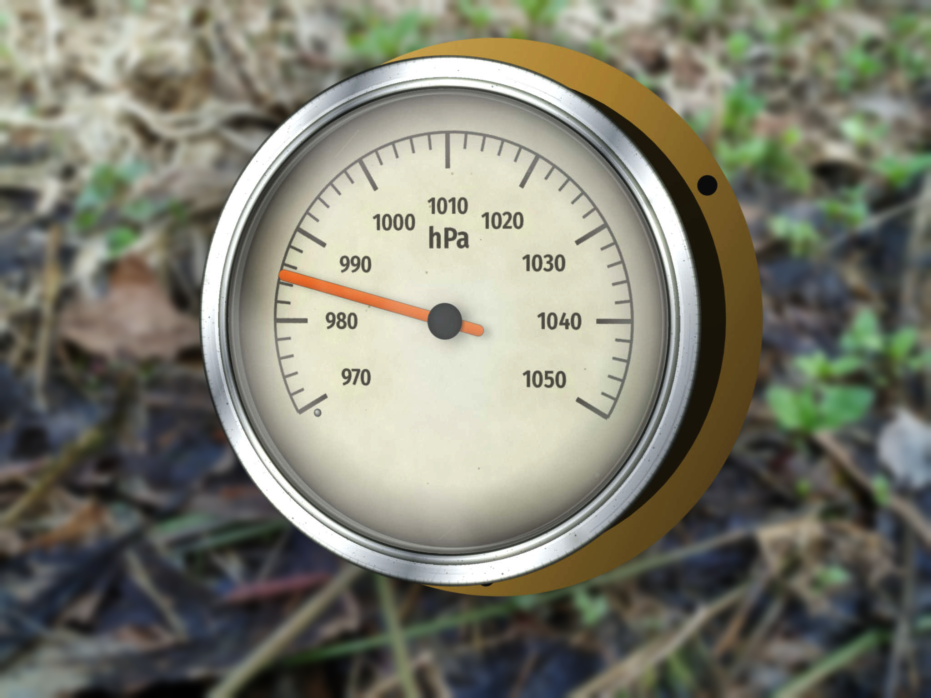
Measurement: 985hPa
